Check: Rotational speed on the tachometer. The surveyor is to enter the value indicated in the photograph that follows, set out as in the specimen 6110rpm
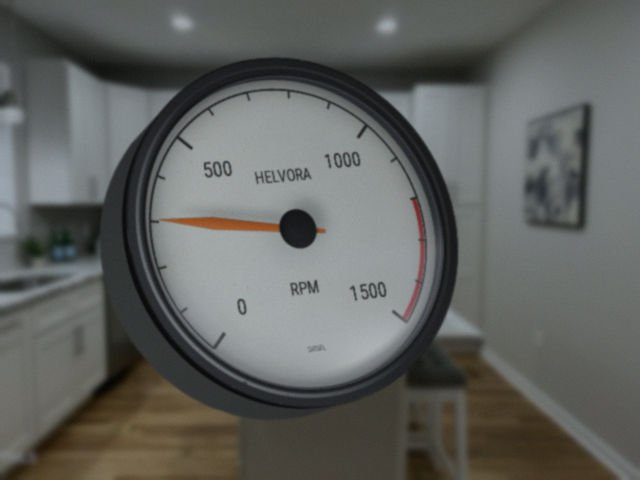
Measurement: 300rpm
